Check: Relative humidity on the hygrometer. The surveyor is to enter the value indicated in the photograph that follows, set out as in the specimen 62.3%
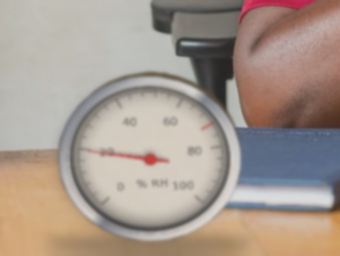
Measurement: 20%
